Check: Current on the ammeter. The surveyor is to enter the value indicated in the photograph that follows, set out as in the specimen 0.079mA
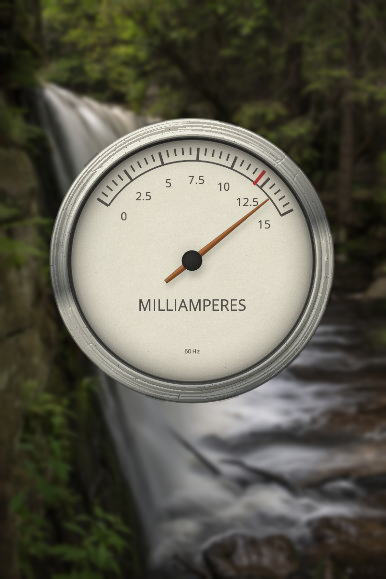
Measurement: 13.5mA
